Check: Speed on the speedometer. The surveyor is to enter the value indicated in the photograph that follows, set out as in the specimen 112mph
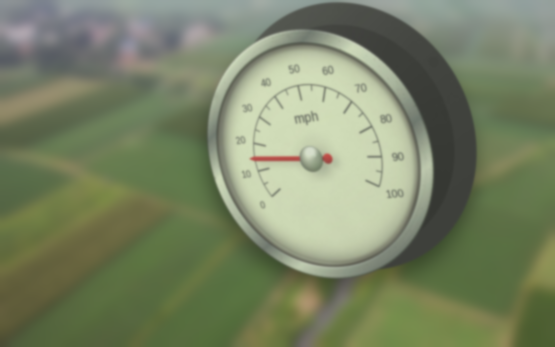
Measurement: 15mph
